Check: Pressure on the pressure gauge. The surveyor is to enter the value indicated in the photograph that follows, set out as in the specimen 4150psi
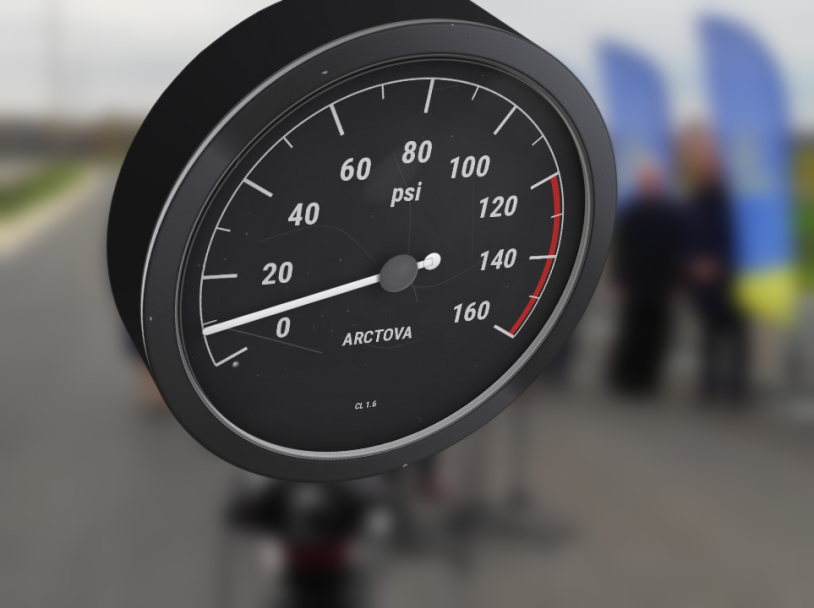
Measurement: 10psi
